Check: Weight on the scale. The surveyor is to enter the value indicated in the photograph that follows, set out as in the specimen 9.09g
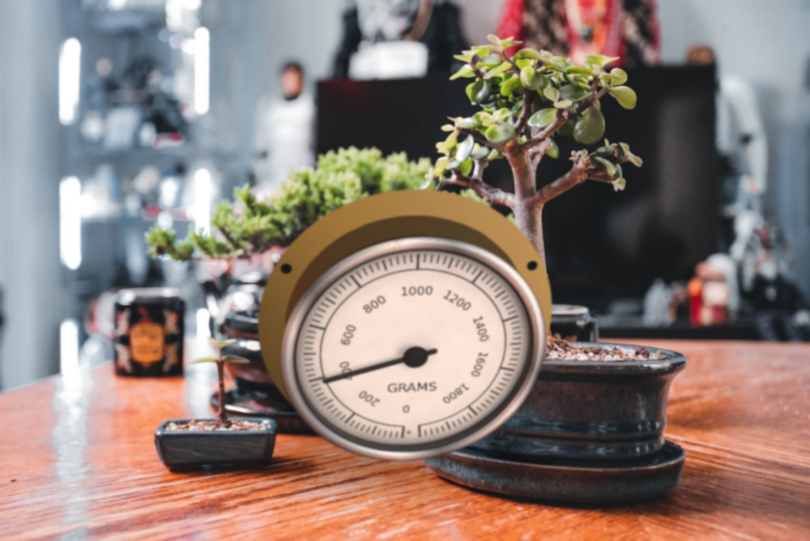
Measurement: 400g
